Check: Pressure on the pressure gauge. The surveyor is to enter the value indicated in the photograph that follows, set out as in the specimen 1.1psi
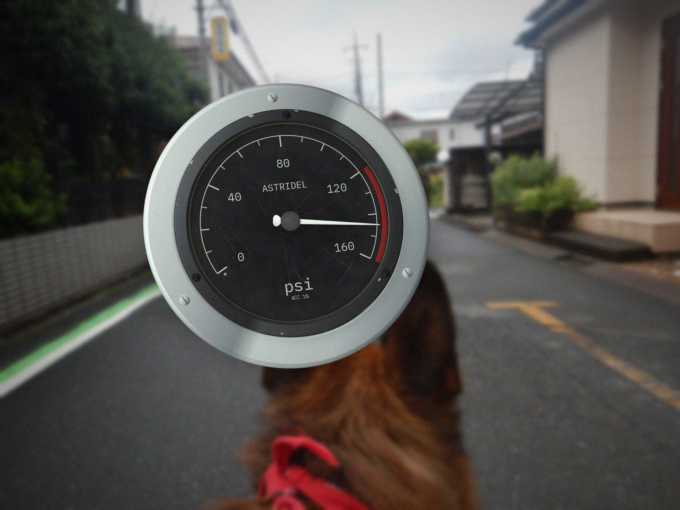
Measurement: 145psi
